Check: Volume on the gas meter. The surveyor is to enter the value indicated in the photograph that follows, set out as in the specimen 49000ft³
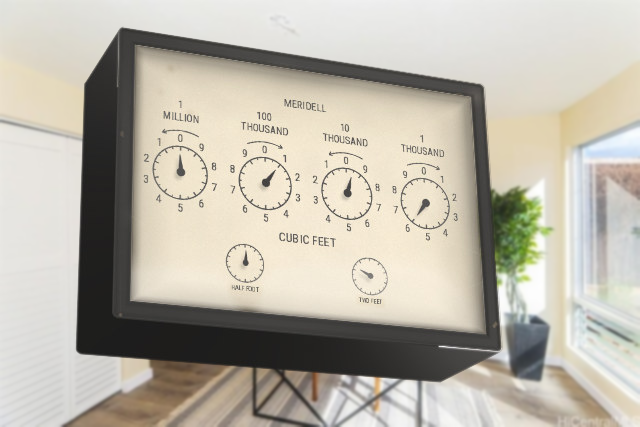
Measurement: 9600ft³
